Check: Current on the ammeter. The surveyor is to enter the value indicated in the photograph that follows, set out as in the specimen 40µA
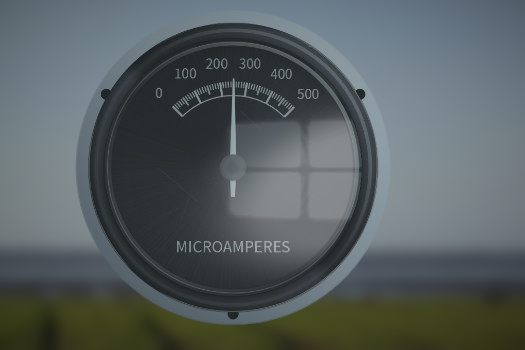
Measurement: 250µA
